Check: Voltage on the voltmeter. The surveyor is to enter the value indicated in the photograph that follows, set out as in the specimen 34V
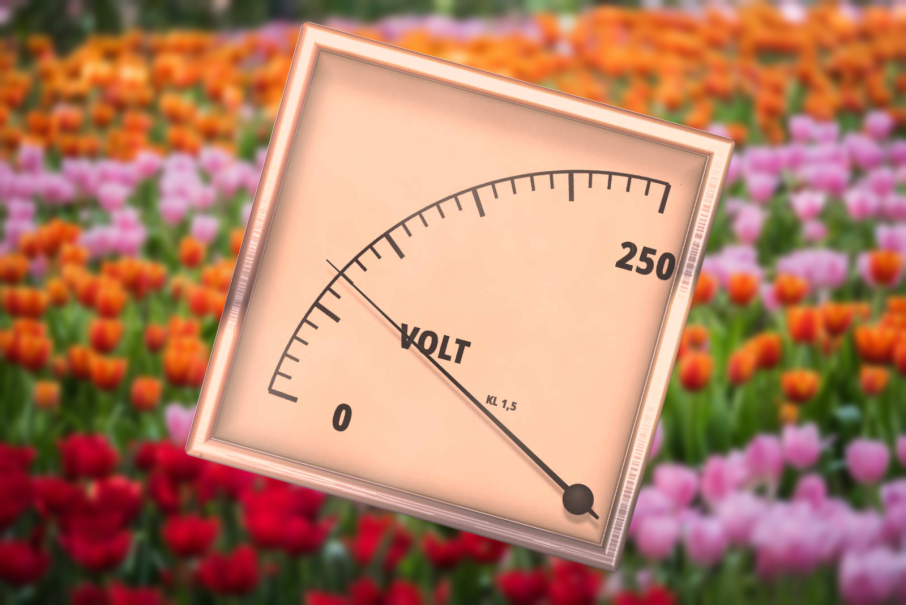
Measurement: 70V
